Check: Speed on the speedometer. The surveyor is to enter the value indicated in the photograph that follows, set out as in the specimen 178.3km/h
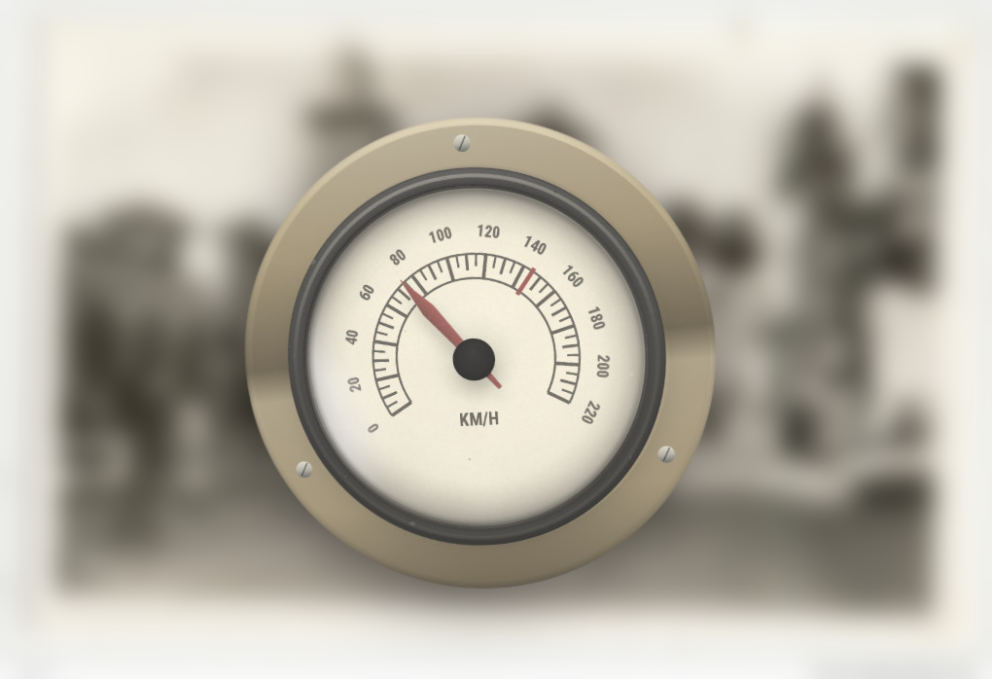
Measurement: 75km/h
